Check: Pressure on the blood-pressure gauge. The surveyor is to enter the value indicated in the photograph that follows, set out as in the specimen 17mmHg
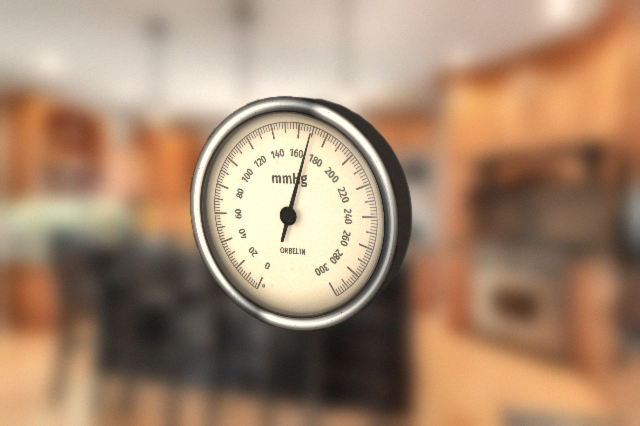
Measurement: 170mmHg
